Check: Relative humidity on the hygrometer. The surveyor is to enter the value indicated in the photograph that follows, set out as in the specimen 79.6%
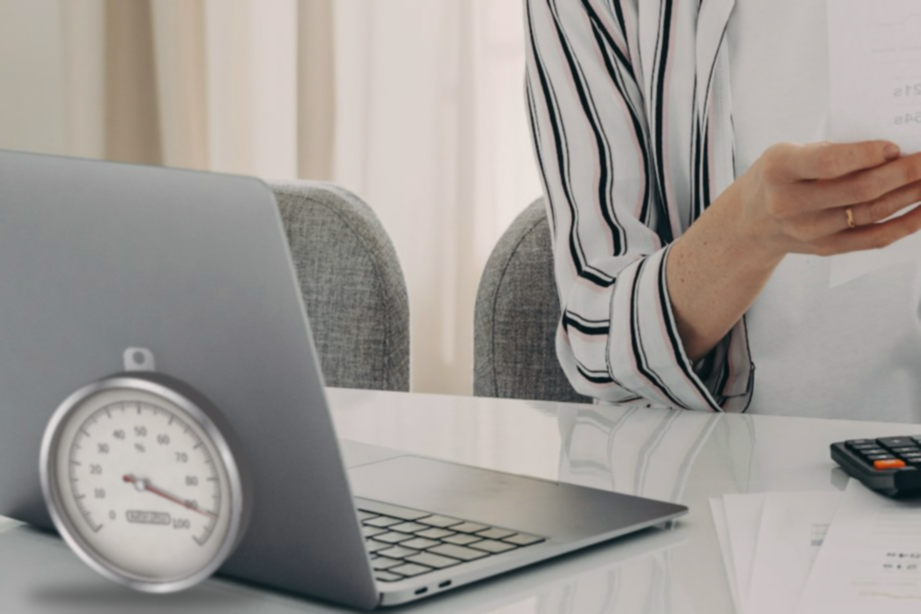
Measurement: 90%
